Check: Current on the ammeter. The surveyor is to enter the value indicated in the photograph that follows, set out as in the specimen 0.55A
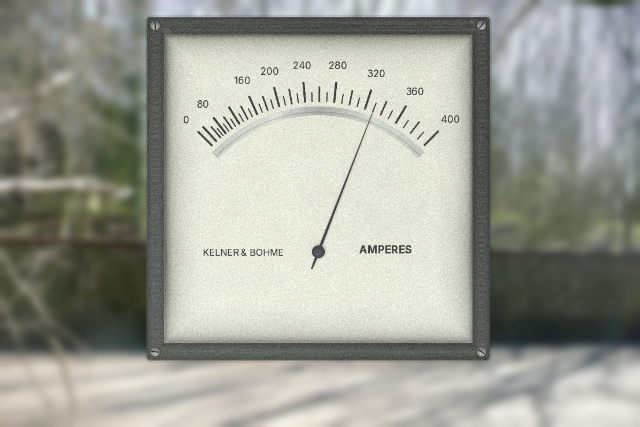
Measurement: 330A
